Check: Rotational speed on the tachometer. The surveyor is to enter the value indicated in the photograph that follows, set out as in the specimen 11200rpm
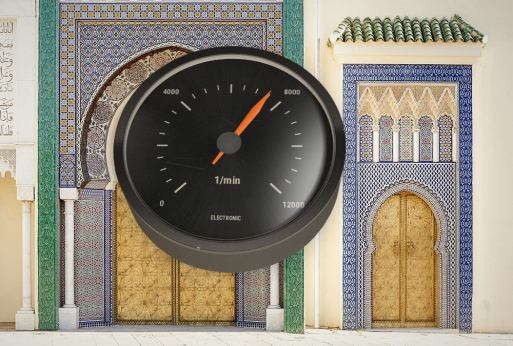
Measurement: 7500rpm
